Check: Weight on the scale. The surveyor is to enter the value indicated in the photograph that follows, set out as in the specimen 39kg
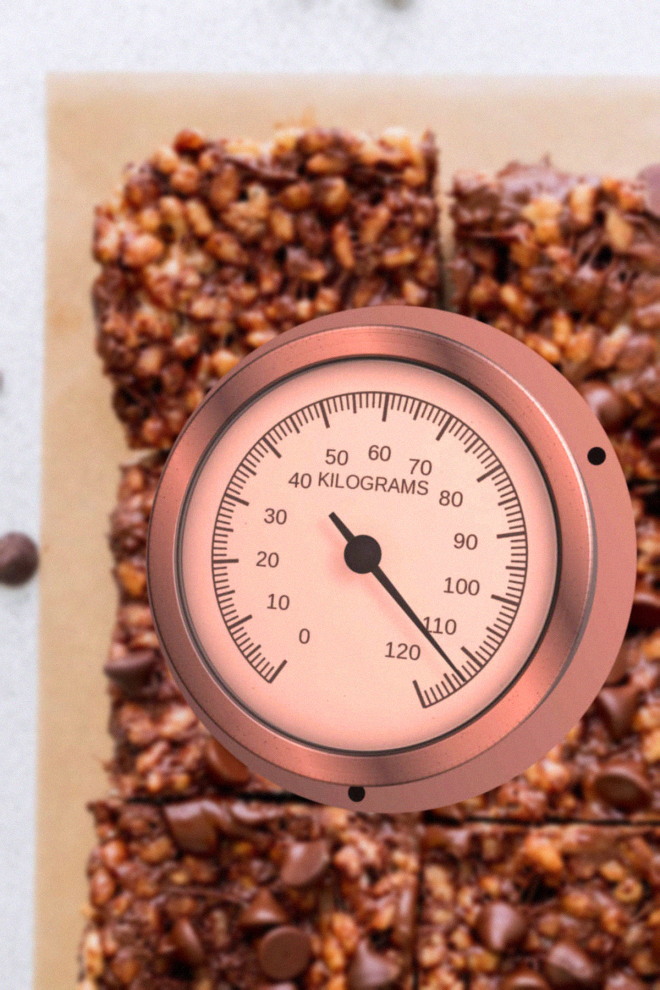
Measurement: 113kg
